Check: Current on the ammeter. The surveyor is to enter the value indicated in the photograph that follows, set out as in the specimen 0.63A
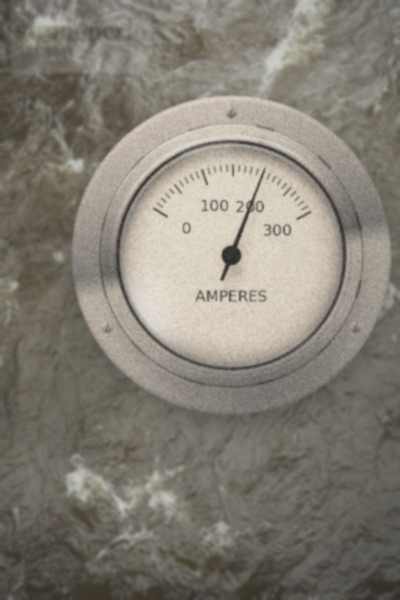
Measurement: 200A
